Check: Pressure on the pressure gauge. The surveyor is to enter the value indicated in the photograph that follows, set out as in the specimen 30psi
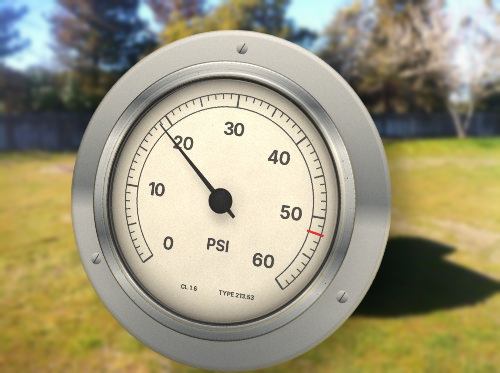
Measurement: 19psi
